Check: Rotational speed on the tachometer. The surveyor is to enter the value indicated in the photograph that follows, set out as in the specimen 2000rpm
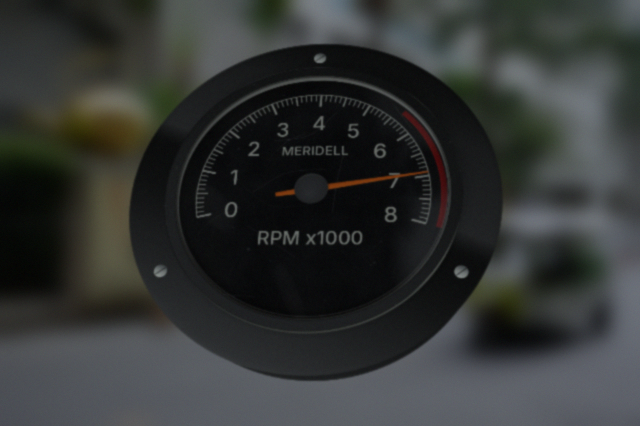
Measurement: 7000rpm
